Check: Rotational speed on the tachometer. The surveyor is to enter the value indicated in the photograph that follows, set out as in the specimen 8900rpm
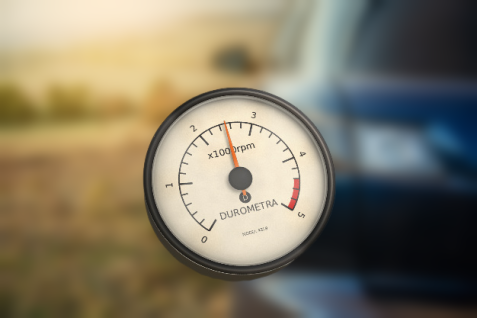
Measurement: 2500rpm
